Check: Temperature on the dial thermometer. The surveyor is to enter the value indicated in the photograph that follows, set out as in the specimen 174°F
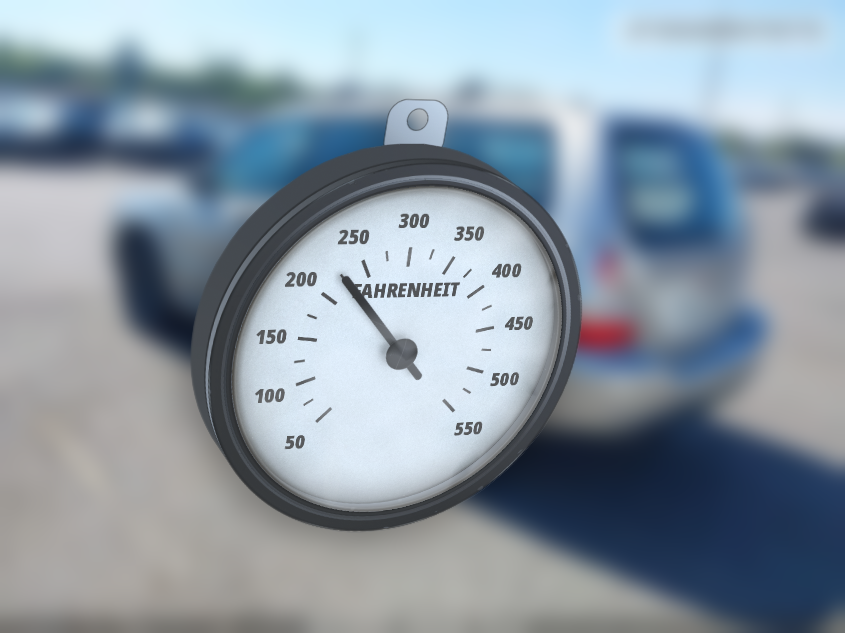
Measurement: 225°F
